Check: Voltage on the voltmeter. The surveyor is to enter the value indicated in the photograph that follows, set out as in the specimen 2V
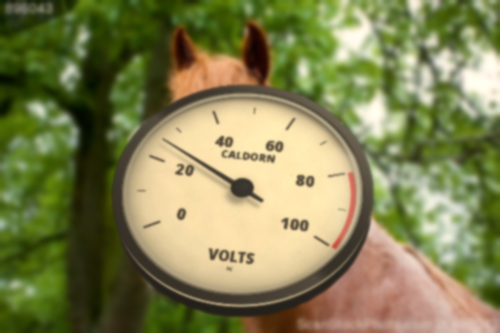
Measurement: 25V
